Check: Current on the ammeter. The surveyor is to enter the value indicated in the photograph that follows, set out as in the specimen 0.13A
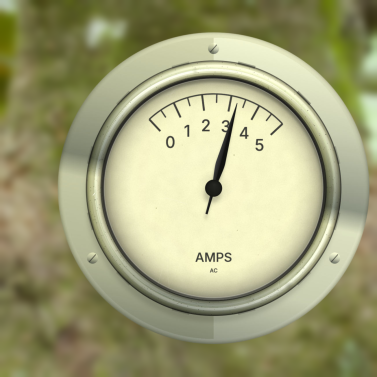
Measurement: 3.25A
